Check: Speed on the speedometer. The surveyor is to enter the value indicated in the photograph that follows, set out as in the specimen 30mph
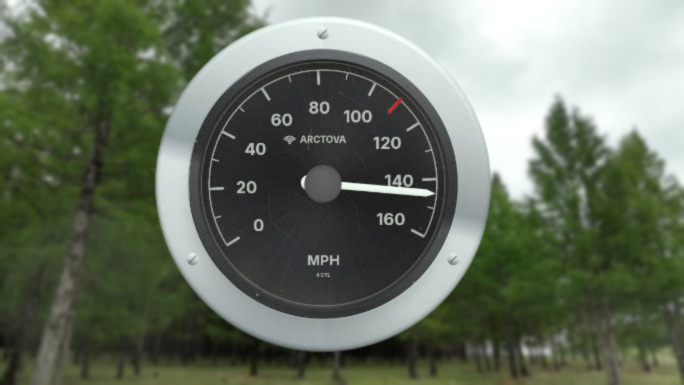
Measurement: 145mph
